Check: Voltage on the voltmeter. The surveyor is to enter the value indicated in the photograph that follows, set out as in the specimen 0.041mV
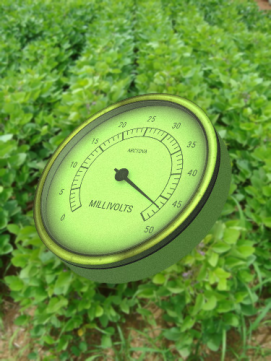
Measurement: 47mV
